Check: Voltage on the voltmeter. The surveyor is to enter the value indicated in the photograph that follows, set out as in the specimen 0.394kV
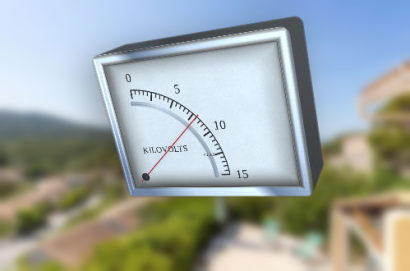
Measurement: 8kV
